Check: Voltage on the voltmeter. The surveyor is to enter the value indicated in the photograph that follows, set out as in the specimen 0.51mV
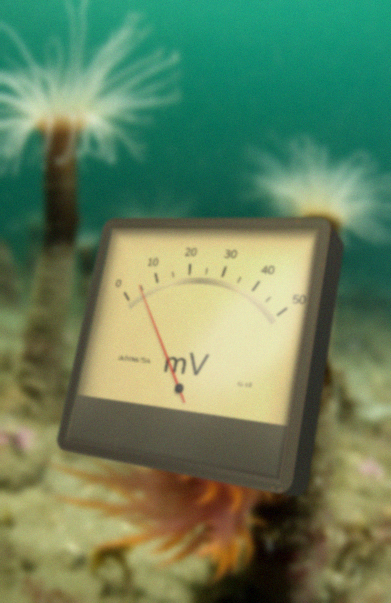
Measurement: 5mV
